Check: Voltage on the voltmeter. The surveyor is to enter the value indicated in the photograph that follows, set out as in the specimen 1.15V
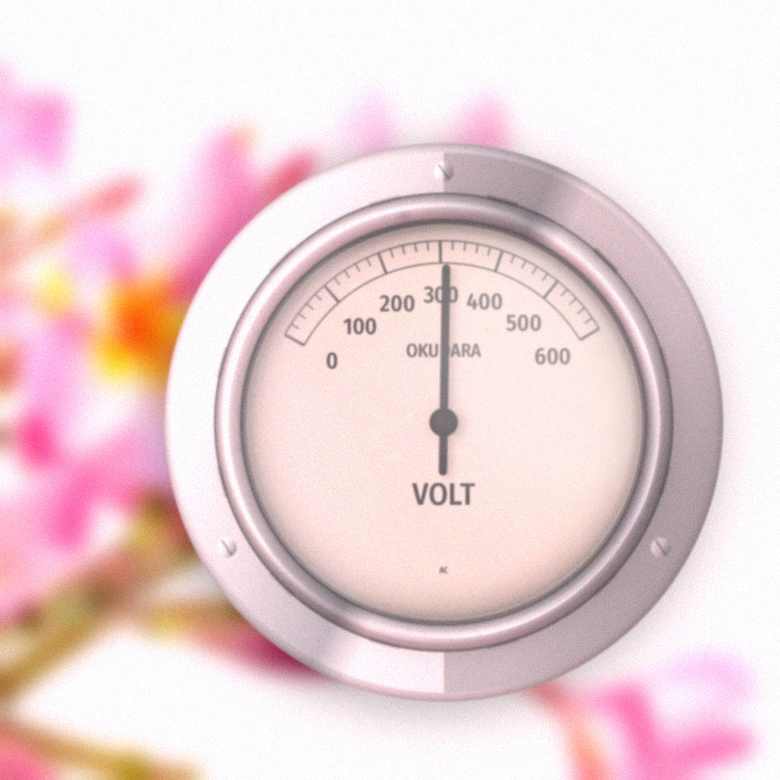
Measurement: 310V
